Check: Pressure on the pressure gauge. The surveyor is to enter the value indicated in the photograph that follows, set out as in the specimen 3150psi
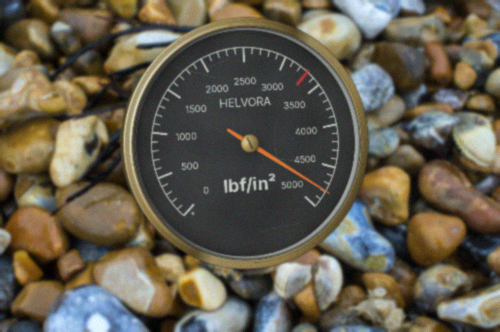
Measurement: 4800psi
